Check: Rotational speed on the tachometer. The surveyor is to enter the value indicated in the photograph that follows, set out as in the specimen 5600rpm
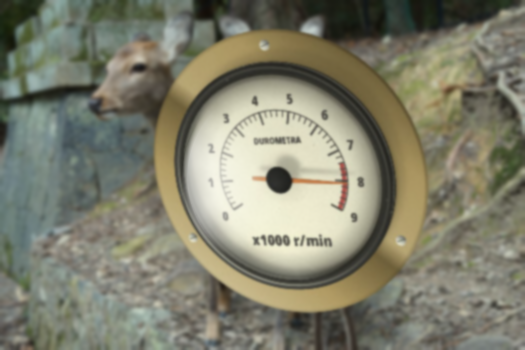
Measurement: 8000rpm
